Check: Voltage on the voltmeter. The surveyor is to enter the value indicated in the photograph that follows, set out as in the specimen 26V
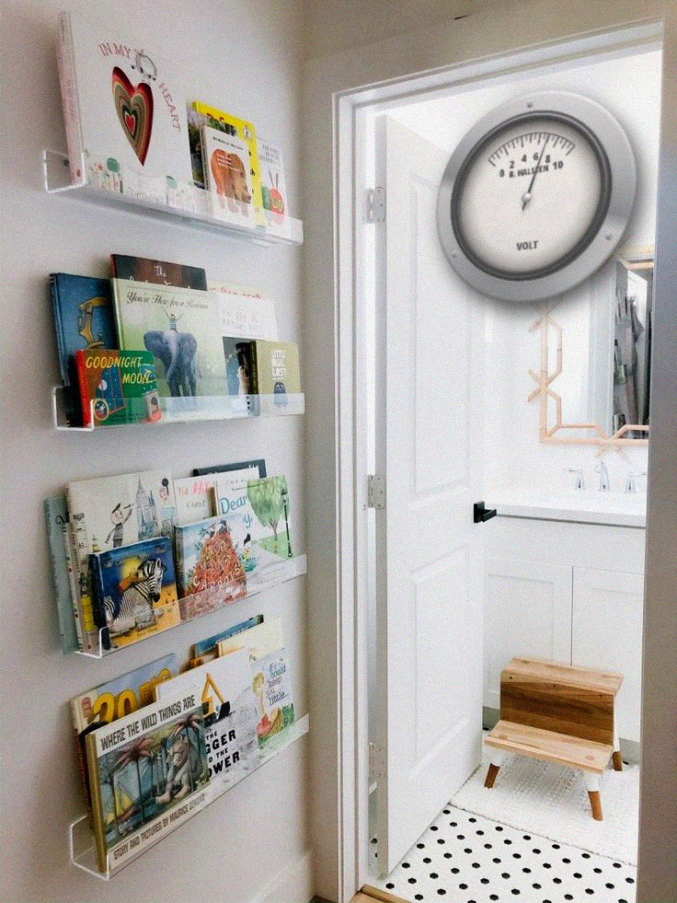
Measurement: 7V
